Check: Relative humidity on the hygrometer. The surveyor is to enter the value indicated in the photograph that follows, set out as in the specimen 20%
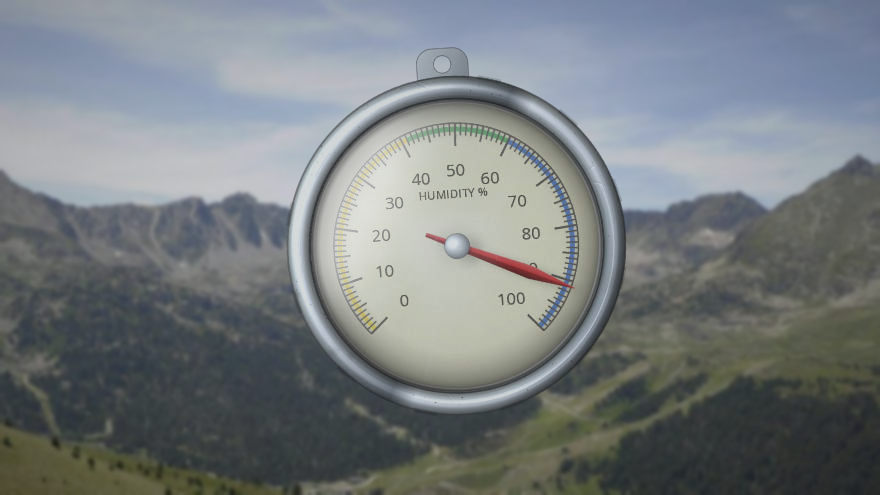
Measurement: 91%
